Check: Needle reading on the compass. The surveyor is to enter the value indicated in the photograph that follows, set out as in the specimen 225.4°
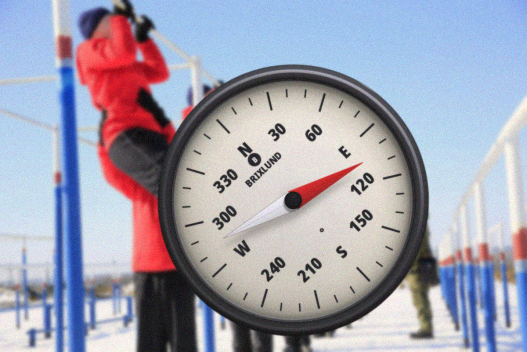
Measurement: 105°
